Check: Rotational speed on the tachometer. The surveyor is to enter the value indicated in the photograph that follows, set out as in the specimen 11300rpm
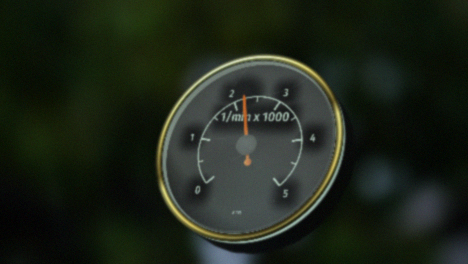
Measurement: 2250rpm
